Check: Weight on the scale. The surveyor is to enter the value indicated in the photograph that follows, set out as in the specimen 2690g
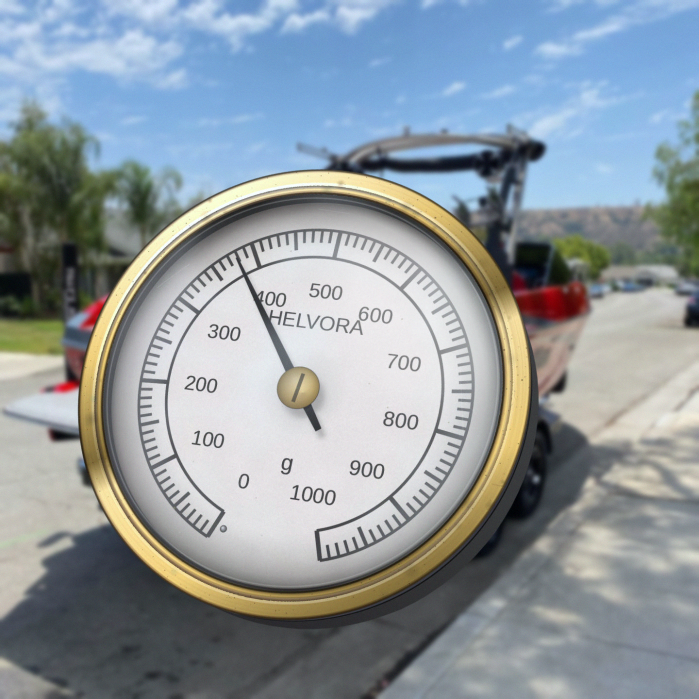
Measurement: 380g
